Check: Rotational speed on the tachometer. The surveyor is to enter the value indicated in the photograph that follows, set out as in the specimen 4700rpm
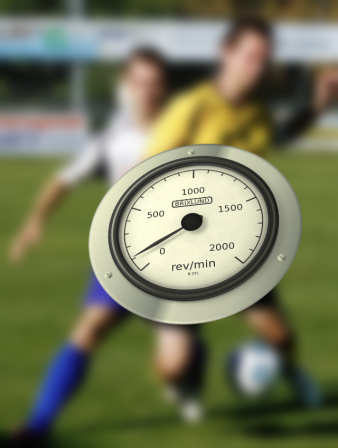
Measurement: 100rpm
